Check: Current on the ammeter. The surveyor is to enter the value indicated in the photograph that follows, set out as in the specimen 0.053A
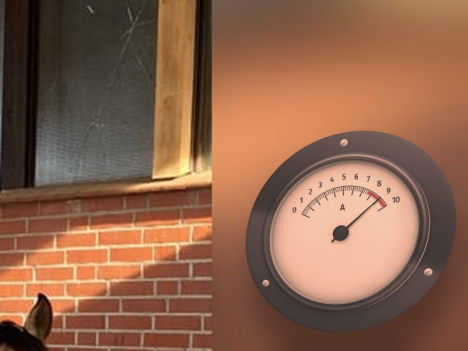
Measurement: 9A
